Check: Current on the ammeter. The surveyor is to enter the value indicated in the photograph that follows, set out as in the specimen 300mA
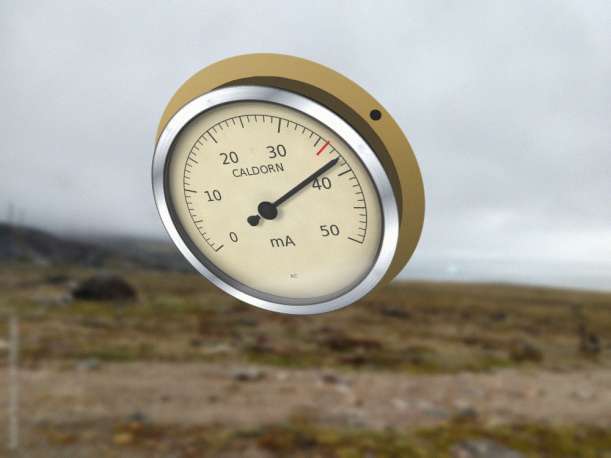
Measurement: 38mA
